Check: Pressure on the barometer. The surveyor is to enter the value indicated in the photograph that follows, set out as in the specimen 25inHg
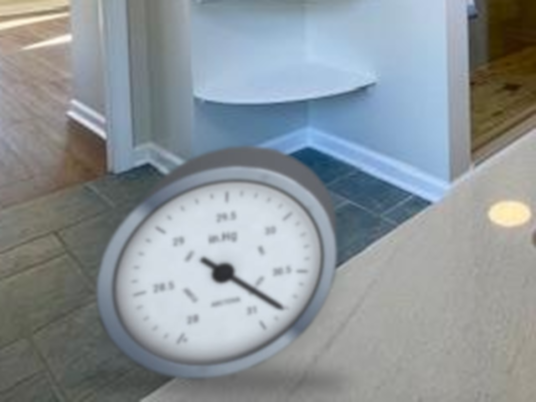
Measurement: 30.8inHg
